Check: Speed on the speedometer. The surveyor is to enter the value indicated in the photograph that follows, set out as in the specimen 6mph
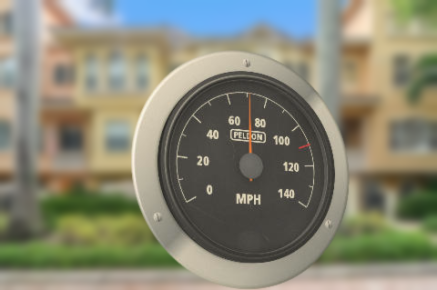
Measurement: 70mph
